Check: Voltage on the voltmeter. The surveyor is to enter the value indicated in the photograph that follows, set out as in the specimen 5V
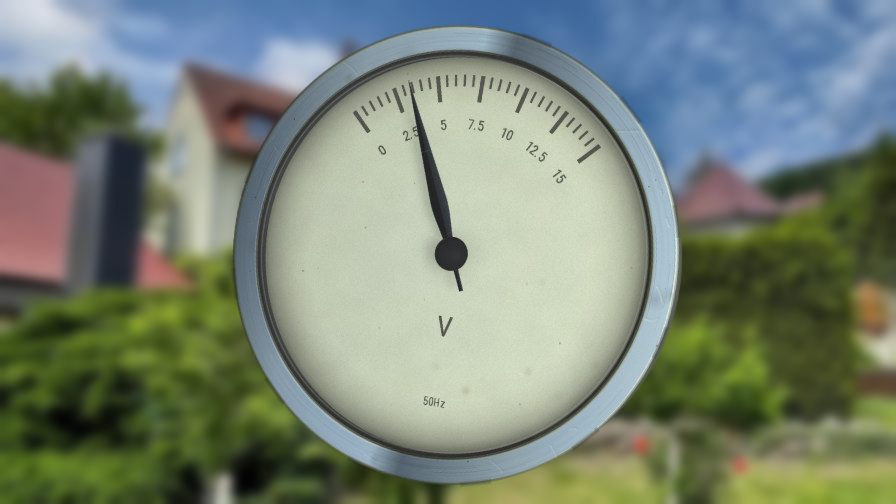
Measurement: 3.5V
